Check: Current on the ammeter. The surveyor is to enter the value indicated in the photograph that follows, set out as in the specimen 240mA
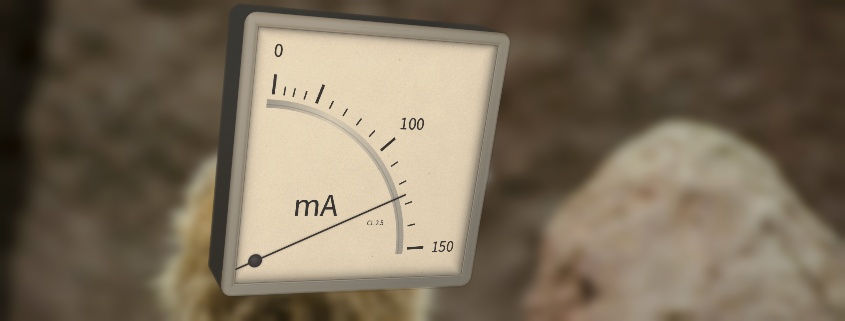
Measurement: 125mA
